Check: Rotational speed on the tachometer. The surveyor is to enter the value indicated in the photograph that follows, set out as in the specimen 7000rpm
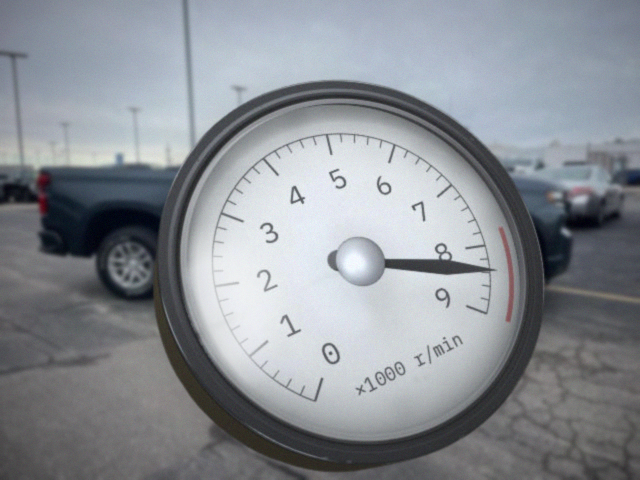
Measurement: 8400rpm
